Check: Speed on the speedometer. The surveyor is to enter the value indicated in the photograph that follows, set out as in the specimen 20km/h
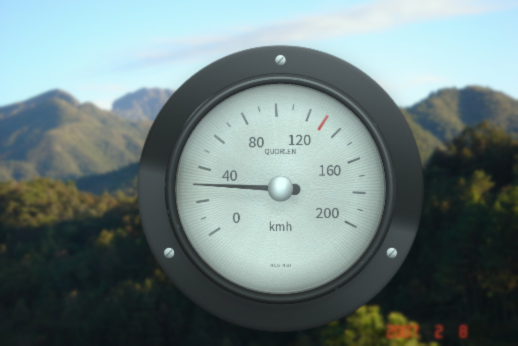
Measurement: 30km/h
